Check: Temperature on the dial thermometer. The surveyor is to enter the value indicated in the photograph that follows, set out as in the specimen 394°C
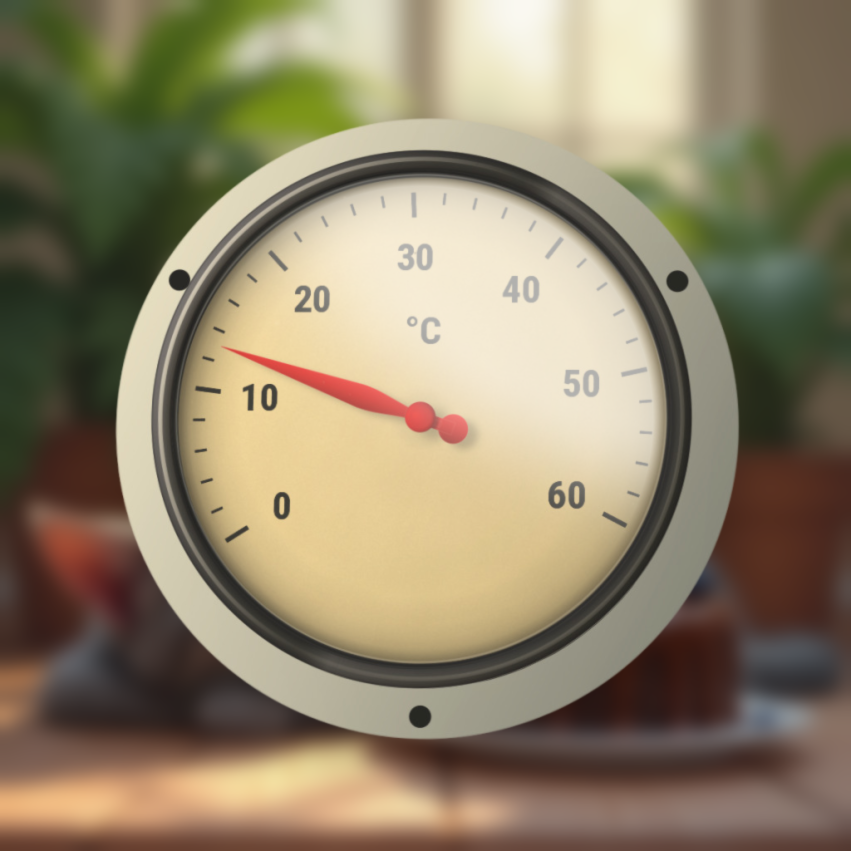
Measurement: 13°C
